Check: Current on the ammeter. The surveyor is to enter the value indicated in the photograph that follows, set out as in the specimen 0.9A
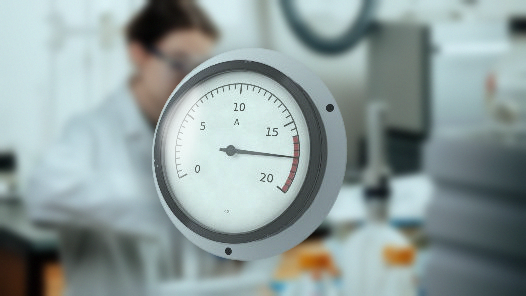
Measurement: 17.5A
